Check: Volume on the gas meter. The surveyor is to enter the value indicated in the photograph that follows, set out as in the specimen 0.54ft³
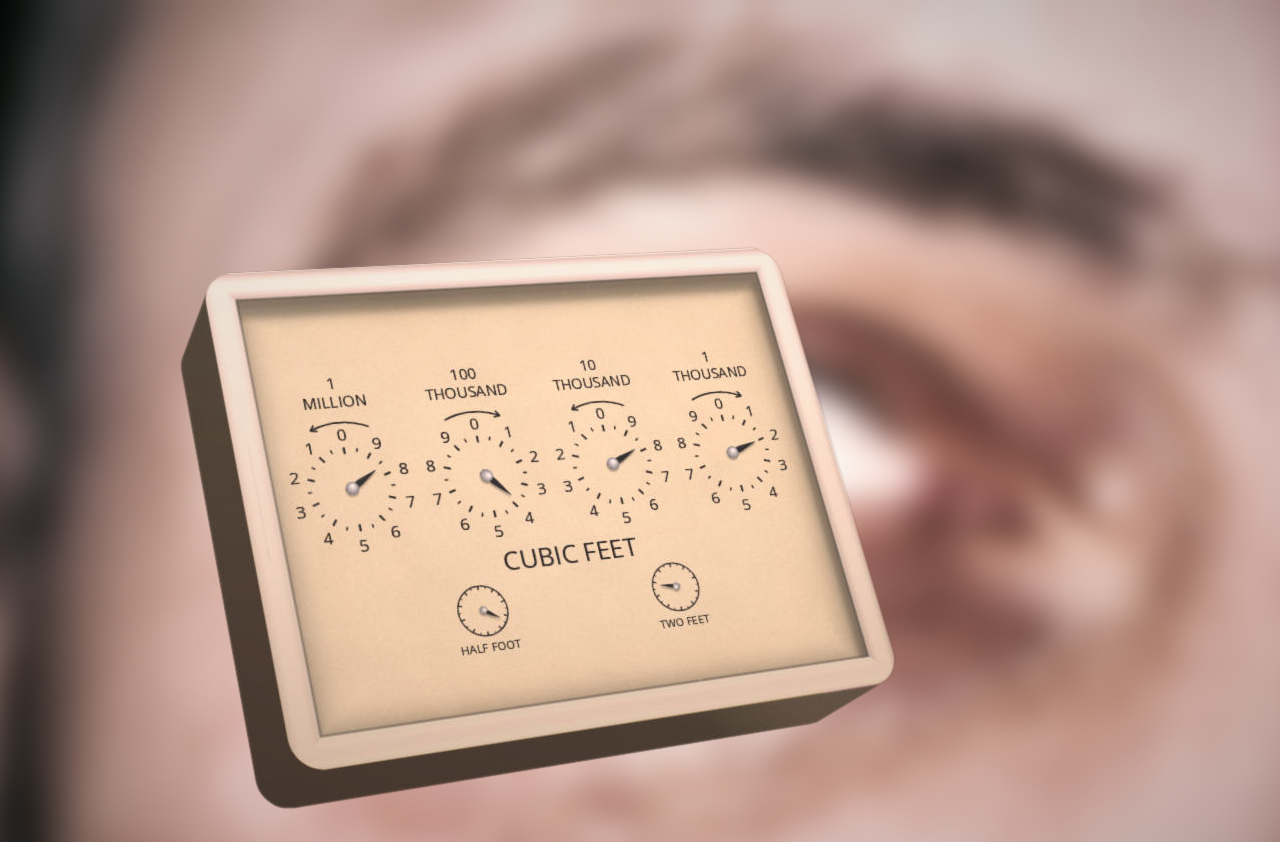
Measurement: 838200ft³
